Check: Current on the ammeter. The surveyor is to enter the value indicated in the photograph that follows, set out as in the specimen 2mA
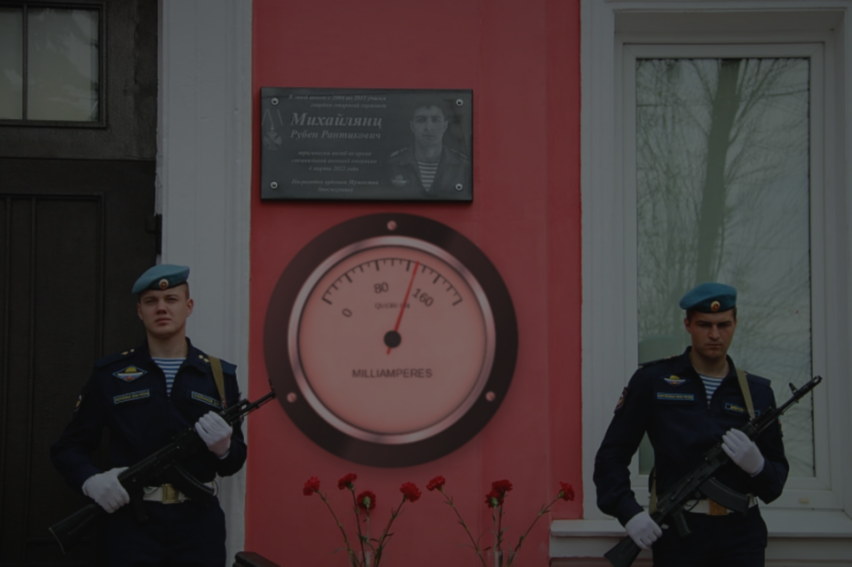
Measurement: 130mA
